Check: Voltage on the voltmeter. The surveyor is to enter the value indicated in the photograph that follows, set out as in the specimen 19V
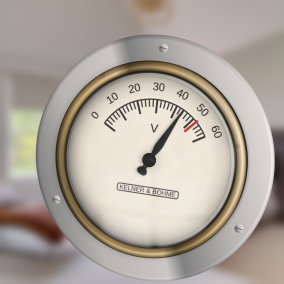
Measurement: 44V
